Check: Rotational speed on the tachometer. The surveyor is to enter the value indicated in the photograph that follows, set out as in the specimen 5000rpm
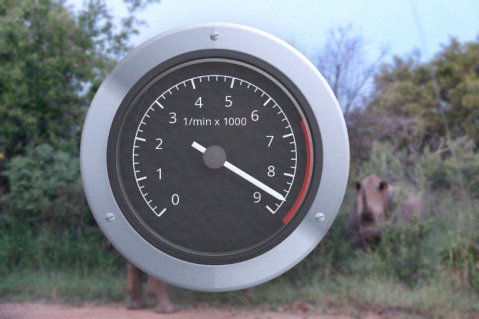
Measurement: 8600rpm
